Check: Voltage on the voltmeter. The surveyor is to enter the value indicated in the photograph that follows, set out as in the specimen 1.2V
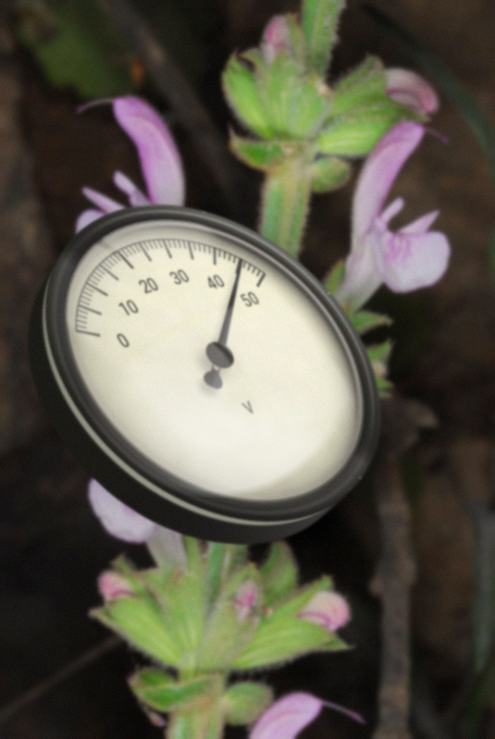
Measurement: 45V
